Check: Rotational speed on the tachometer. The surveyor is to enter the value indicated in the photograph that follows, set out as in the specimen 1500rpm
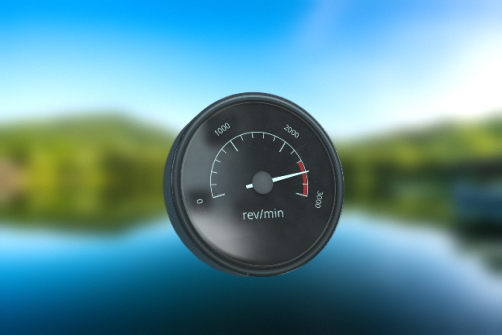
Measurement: 2600rpm
